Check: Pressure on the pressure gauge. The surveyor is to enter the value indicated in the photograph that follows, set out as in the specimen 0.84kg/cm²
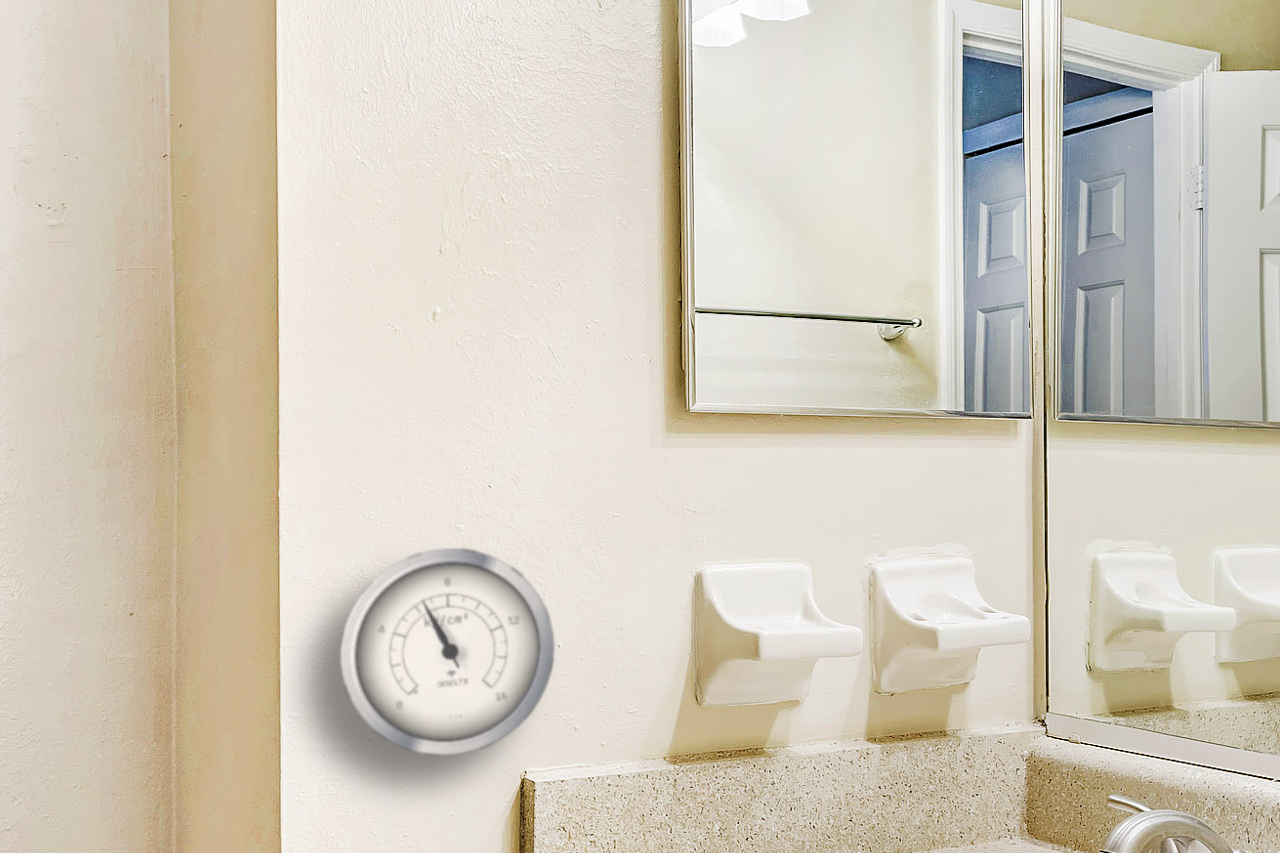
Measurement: 6.5kg/cm²
